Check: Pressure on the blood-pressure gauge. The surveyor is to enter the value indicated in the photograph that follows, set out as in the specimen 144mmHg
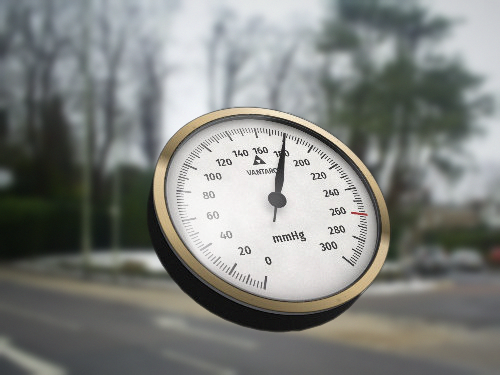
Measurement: 180mmHg
